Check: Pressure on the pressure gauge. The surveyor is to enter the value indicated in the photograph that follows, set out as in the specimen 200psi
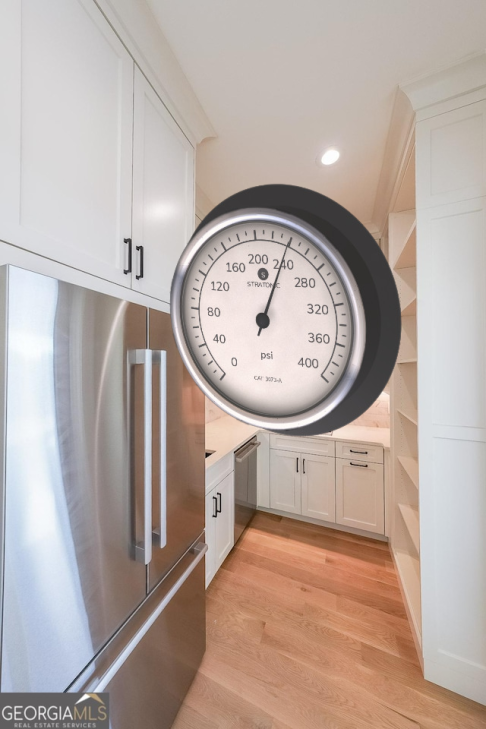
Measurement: 240psi
